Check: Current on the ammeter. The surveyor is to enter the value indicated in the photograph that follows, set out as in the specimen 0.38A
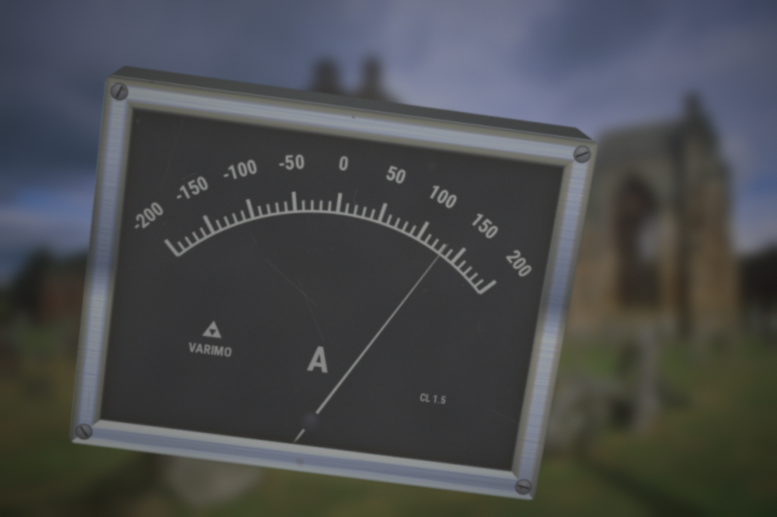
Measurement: 130A
